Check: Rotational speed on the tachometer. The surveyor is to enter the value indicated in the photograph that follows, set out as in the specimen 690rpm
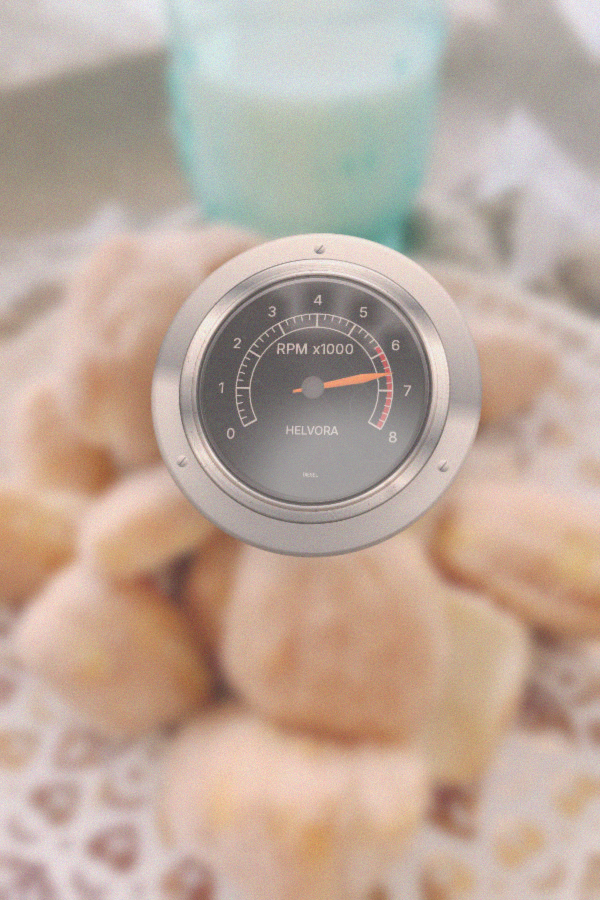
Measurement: 6600rpm
